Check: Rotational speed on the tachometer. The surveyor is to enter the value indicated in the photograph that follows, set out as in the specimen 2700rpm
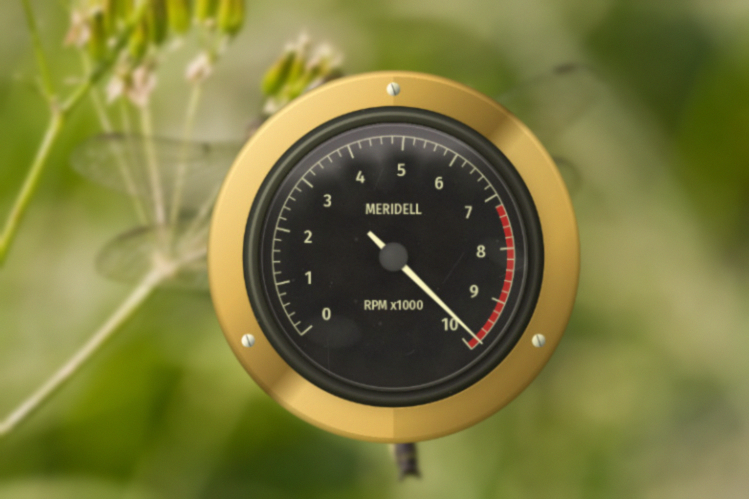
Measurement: 9800rpm
